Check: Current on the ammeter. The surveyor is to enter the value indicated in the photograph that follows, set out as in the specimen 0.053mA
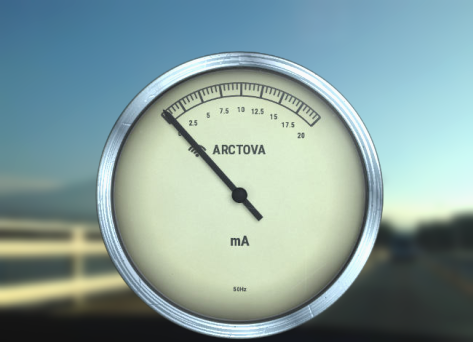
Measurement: 0.5mA
